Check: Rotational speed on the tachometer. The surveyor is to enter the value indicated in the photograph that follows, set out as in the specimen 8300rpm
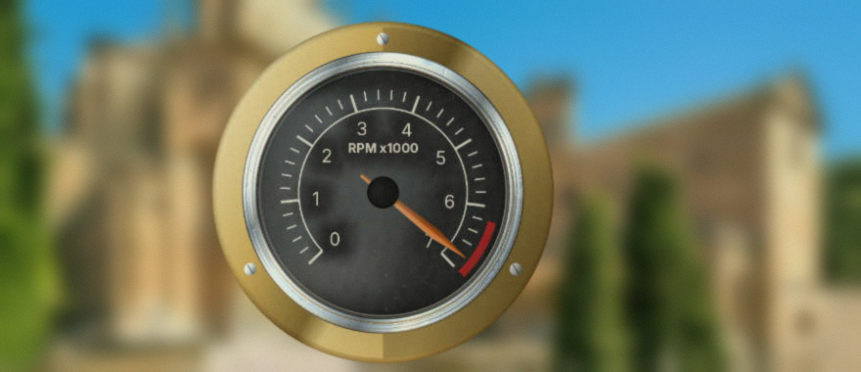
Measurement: 6800rpm
